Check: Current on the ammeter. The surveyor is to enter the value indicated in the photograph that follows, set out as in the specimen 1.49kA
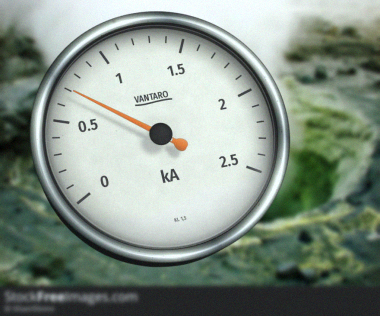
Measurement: 0.7kA
